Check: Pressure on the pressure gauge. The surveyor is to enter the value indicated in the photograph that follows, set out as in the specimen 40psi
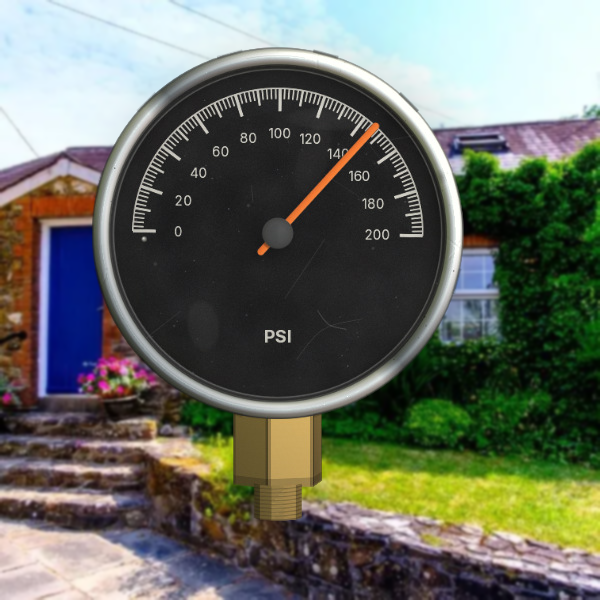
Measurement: 146psi
